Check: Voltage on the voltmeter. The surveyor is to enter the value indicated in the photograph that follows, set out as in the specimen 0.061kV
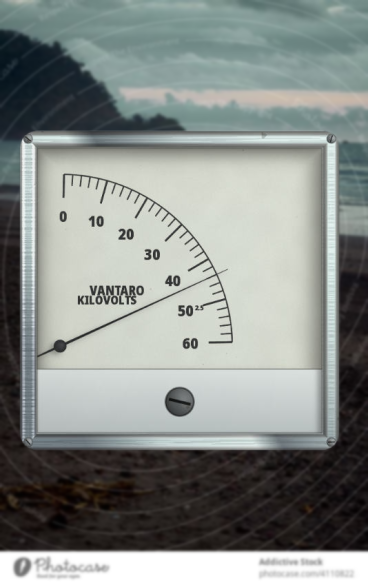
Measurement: 44kV
